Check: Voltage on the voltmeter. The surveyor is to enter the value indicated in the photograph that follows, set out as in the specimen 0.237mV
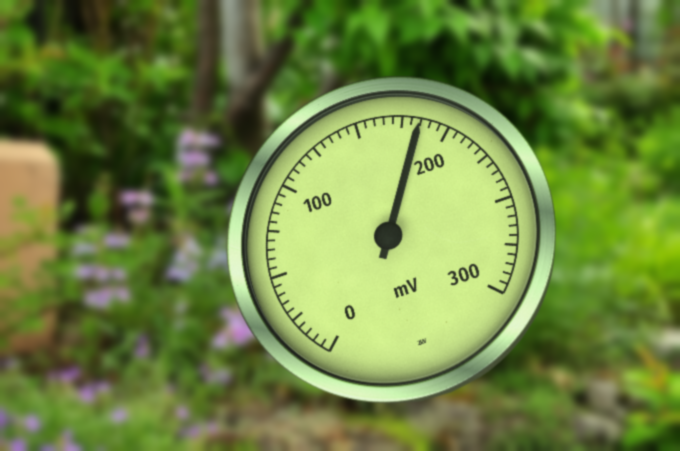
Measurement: 185mV
